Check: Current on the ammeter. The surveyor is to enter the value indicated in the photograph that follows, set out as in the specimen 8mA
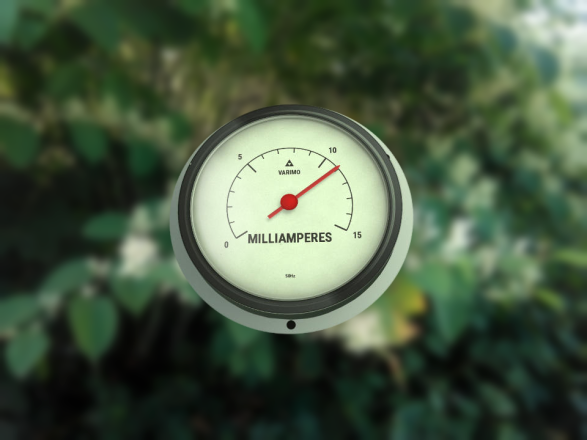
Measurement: 11mA
